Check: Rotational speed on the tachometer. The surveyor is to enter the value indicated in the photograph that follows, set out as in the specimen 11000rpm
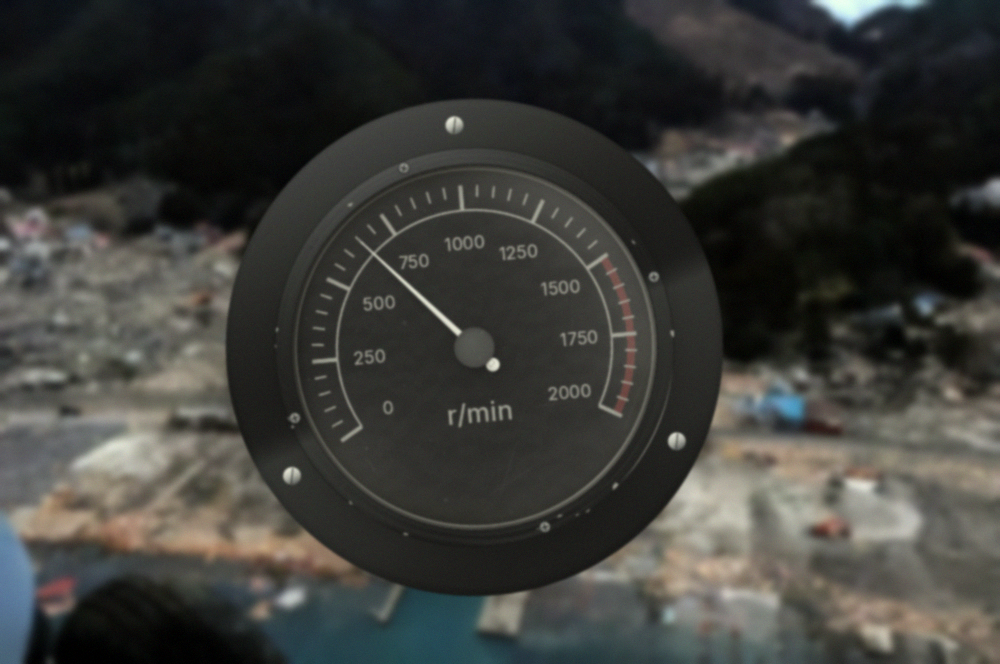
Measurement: 650rpm
